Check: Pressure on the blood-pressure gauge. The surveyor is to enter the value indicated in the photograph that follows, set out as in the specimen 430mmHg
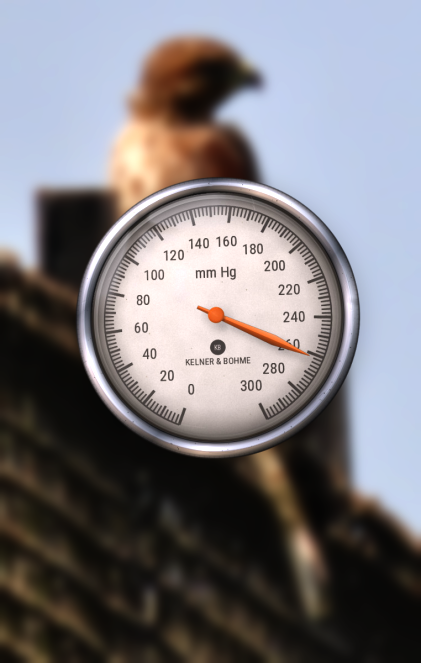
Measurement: 262mmHg
